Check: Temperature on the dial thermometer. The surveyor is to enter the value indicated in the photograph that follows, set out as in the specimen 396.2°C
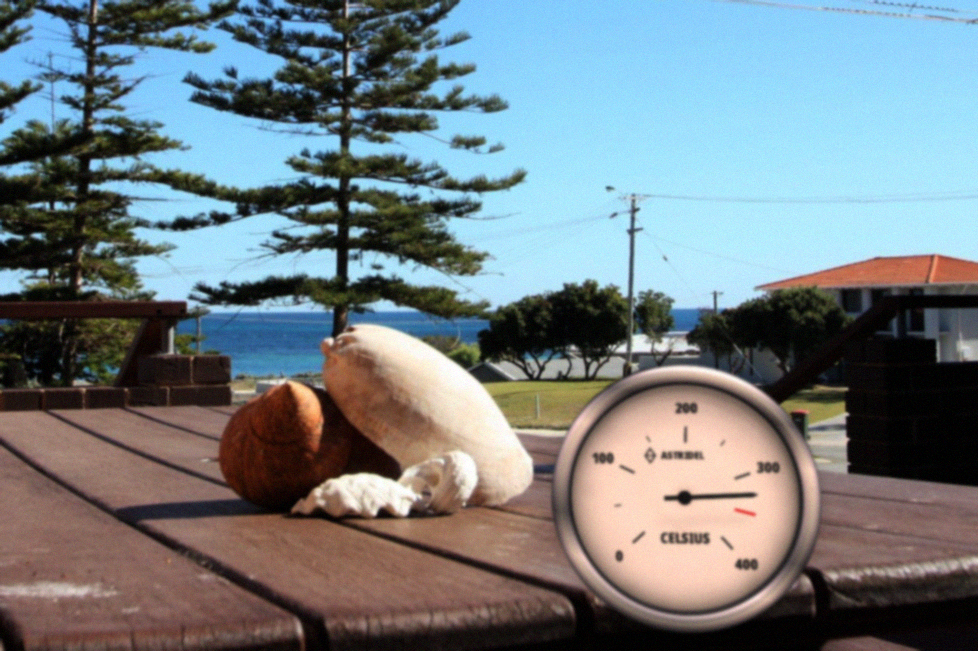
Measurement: 325°C
